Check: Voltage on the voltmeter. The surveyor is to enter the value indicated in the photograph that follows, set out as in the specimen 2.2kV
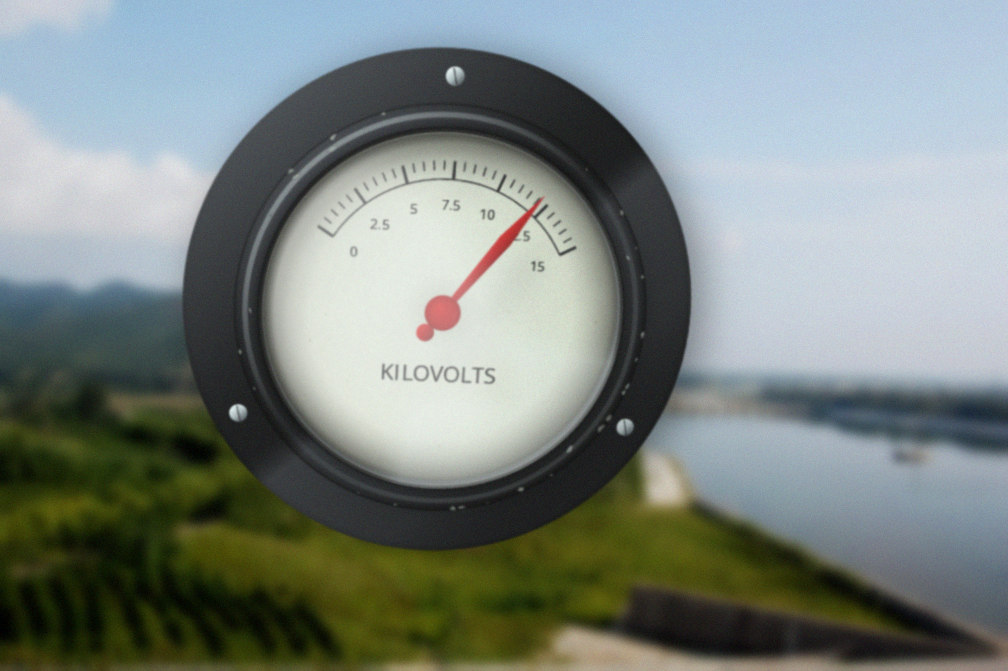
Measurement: 12kV
